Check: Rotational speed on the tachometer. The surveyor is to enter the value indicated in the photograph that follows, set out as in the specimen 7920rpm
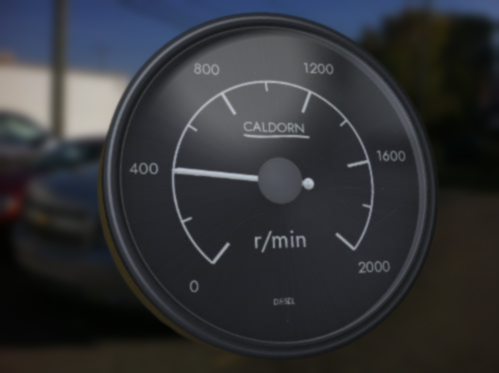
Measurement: 400rpm
